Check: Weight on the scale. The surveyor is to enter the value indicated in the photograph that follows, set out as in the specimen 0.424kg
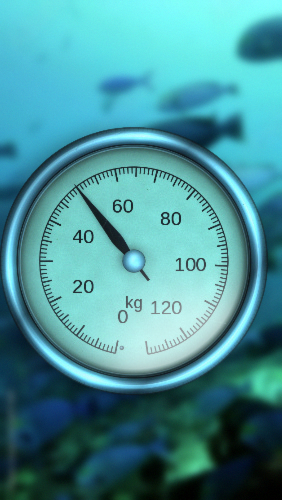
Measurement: 50kg
